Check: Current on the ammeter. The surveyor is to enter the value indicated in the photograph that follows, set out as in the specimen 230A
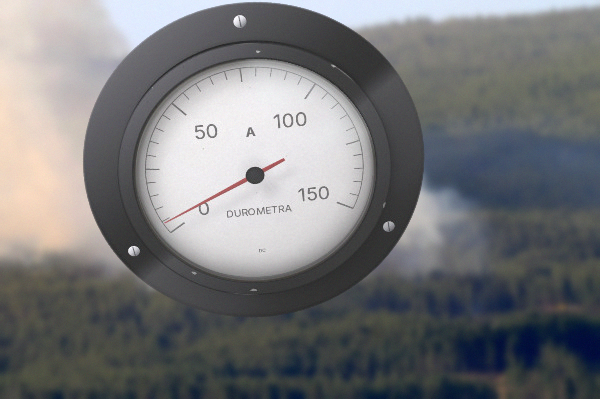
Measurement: 5A
